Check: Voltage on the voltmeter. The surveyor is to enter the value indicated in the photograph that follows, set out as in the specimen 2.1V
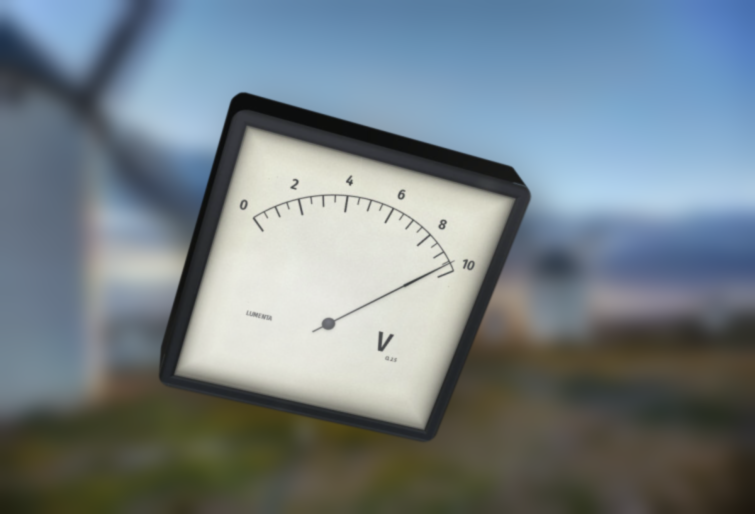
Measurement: 9.5V
